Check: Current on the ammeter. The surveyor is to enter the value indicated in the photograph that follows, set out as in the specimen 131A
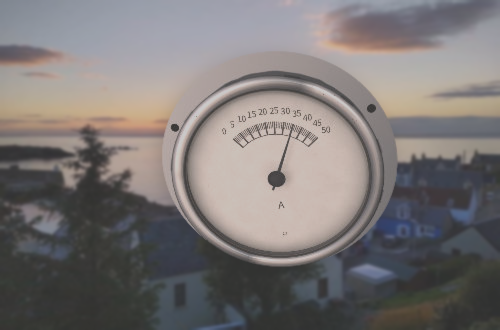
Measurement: 35A
